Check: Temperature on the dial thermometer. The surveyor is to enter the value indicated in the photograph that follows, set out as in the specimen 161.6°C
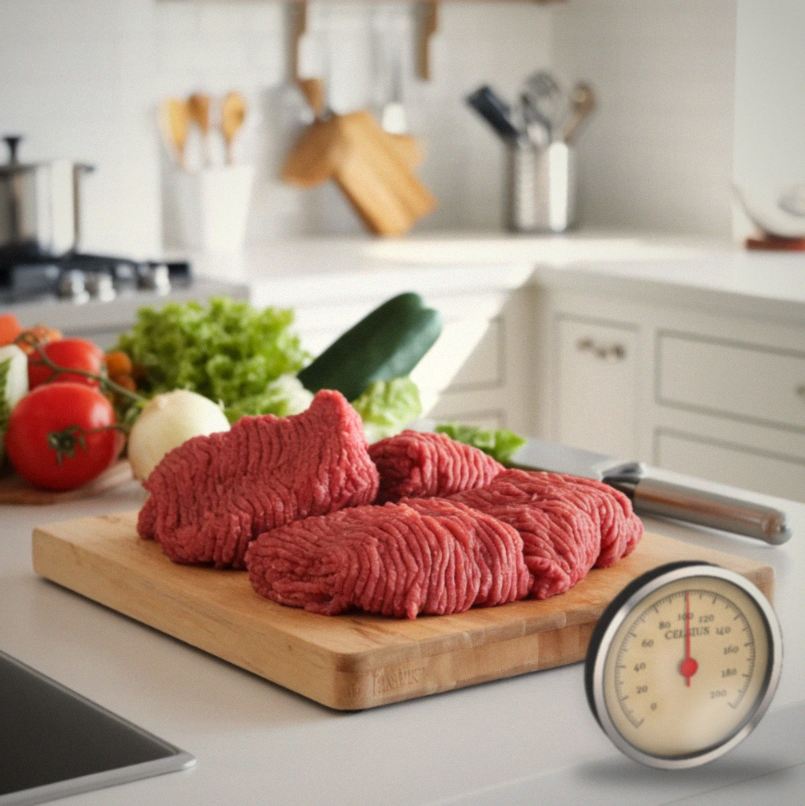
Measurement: 100°C
